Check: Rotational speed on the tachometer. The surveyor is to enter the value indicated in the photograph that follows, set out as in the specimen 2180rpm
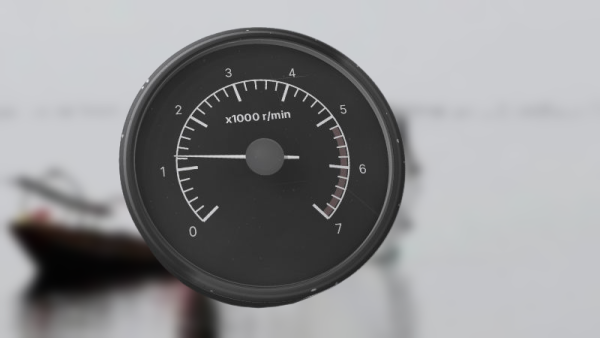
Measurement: 1200rpm
